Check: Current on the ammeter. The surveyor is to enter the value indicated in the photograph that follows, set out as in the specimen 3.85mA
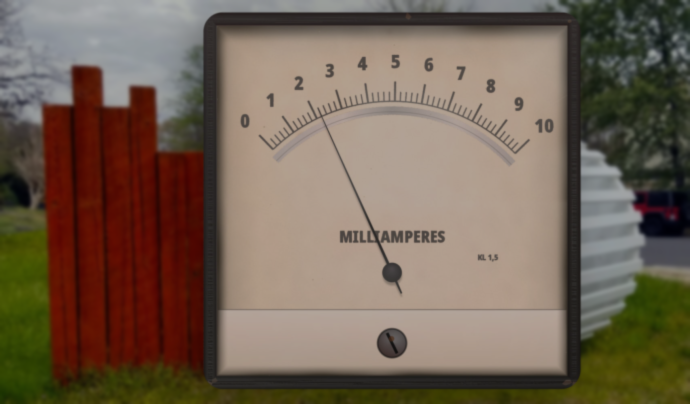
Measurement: 2.2mA
